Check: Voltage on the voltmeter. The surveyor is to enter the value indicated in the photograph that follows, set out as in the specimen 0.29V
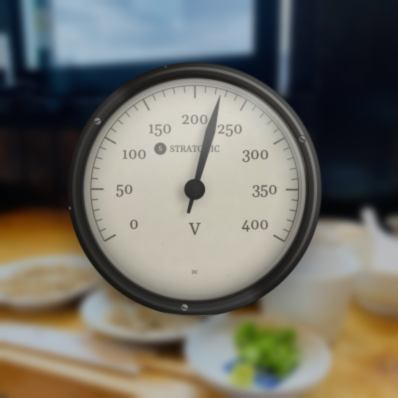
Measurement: 225V
